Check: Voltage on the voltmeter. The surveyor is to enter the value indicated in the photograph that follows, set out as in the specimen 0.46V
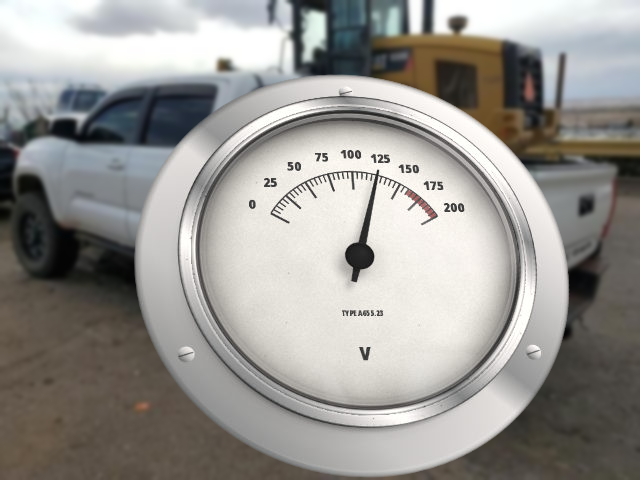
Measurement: 125V
